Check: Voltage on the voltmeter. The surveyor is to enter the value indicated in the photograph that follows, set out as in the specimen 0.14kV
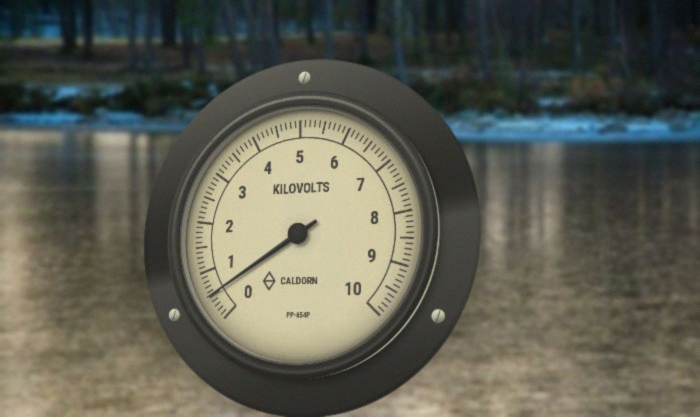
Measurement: 0.5kV
